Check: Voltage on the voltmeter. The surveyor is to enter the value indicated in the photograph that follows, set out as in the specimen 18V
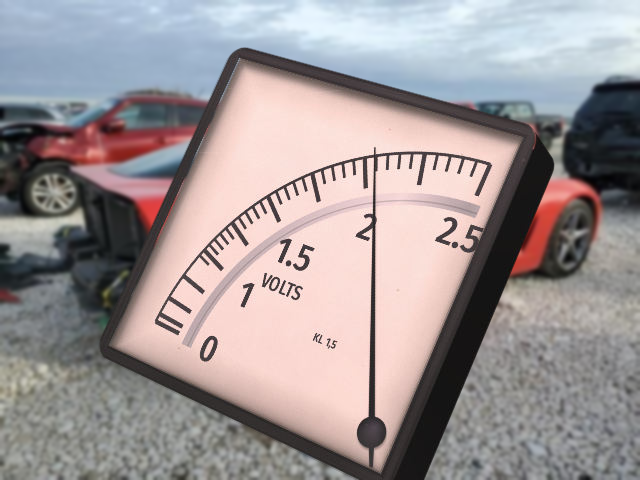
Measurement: 2.05V
